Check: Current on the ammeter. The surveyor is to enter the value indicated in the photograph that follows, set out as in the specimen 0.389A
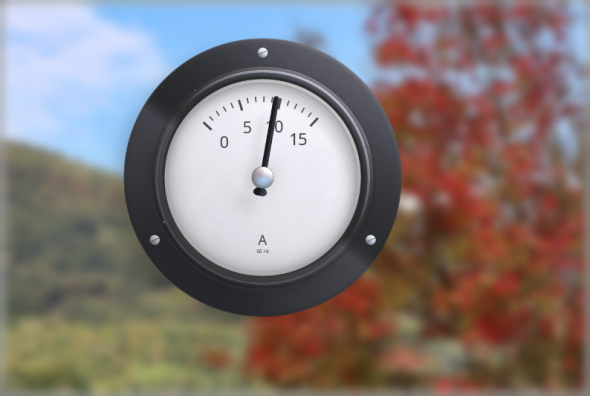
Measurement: 9.5A
